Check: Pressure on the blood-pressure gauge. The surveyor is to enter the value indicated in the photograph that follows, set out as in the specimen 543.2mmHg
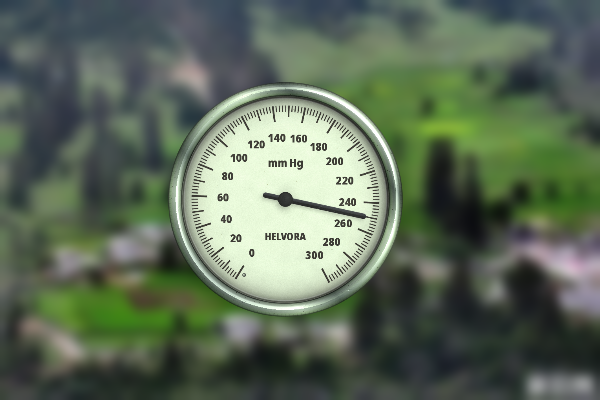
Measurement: 250mmHg
